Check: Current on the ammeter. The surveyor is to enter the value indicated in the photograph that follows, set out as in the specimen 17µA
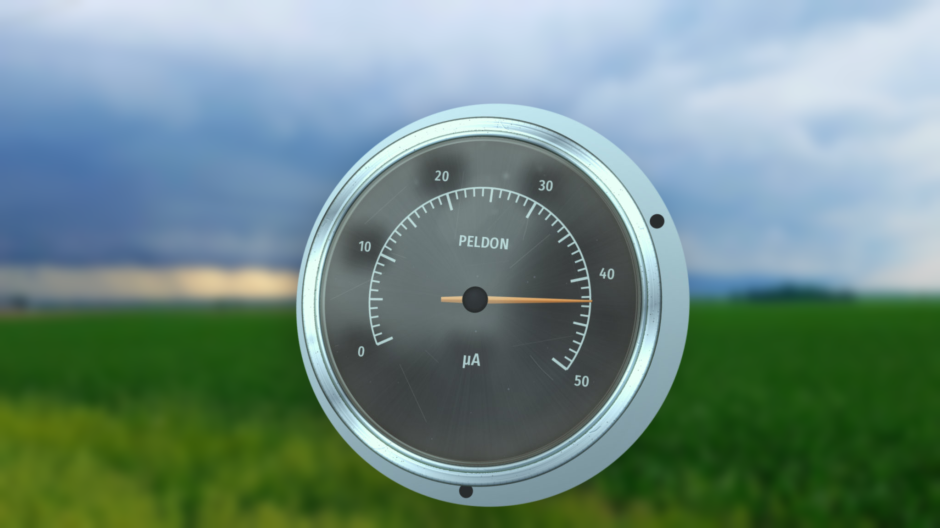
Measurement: 42.5µA
